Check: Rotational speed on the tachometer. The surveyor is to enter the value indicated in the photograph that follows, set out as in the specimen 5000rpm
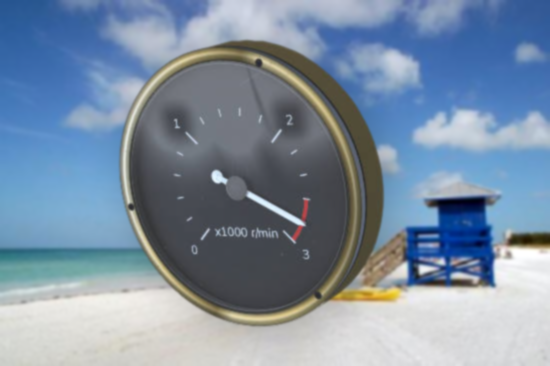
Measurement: 2800rpm
